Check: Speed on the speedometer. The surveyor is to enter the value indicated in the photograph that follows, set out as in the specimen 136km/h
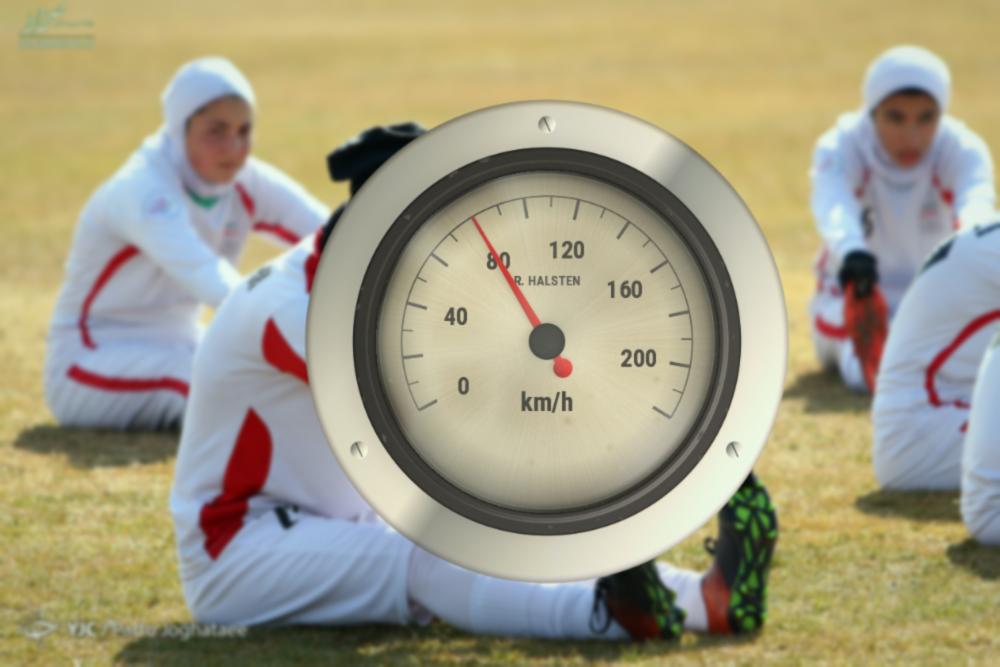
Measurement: 80km/h
